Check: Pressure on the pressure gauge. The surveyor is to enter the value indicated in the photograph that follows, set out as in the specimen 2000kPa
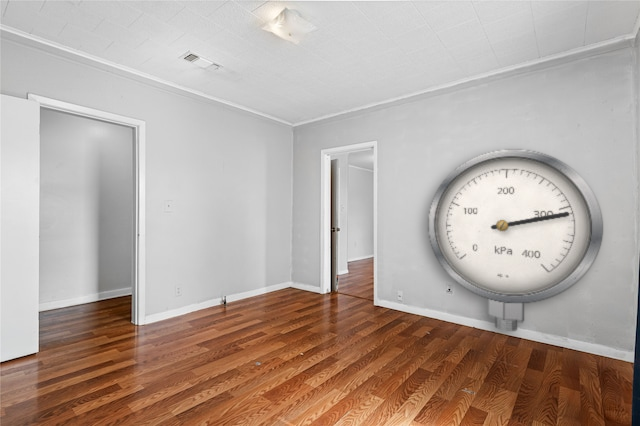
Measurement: 310kPa
